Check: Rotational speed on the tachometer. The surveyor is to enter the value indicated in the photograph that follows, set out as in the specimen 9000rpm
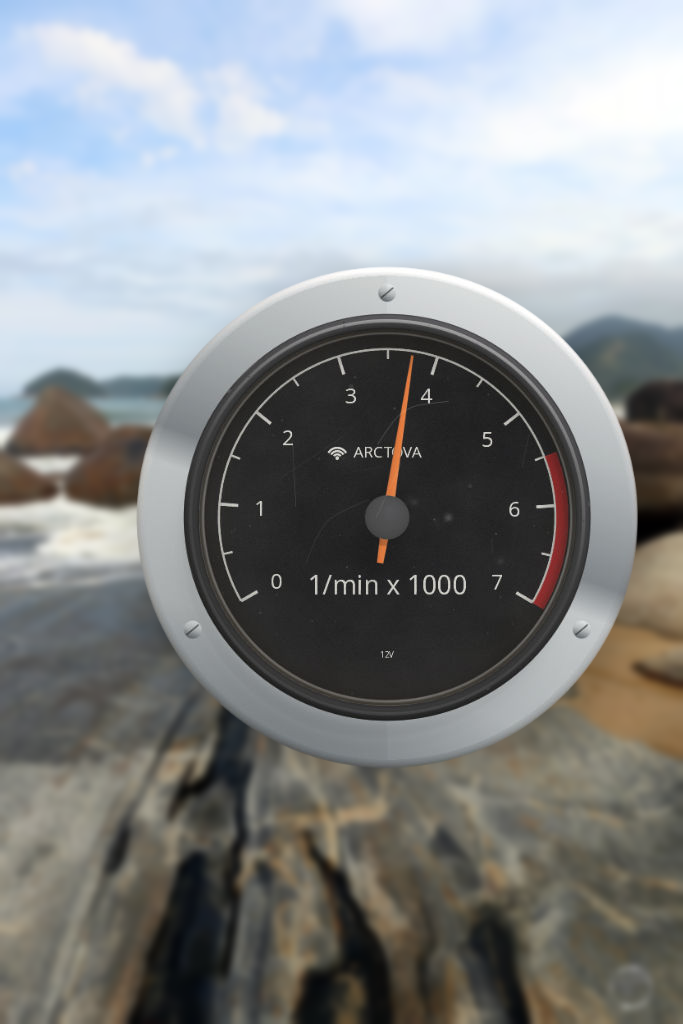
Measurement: 3750rpm
